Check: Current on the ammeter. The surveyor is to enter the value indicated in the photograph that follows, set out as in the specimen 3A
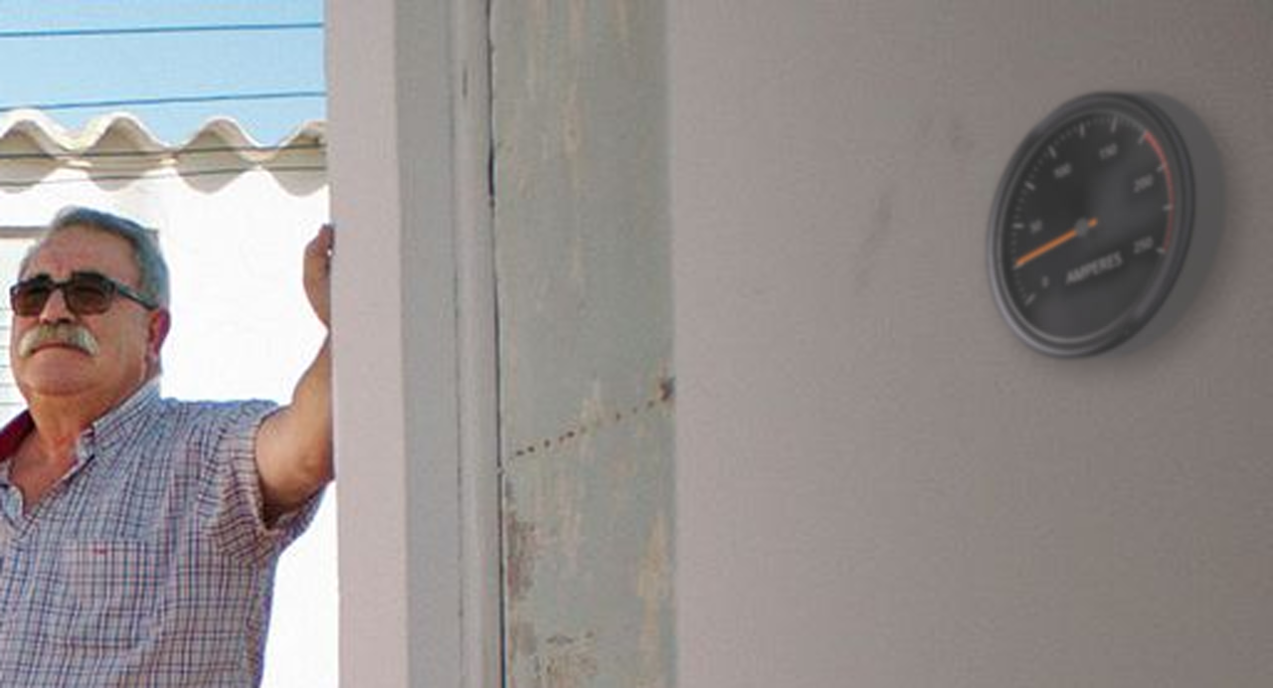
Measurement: 25A
